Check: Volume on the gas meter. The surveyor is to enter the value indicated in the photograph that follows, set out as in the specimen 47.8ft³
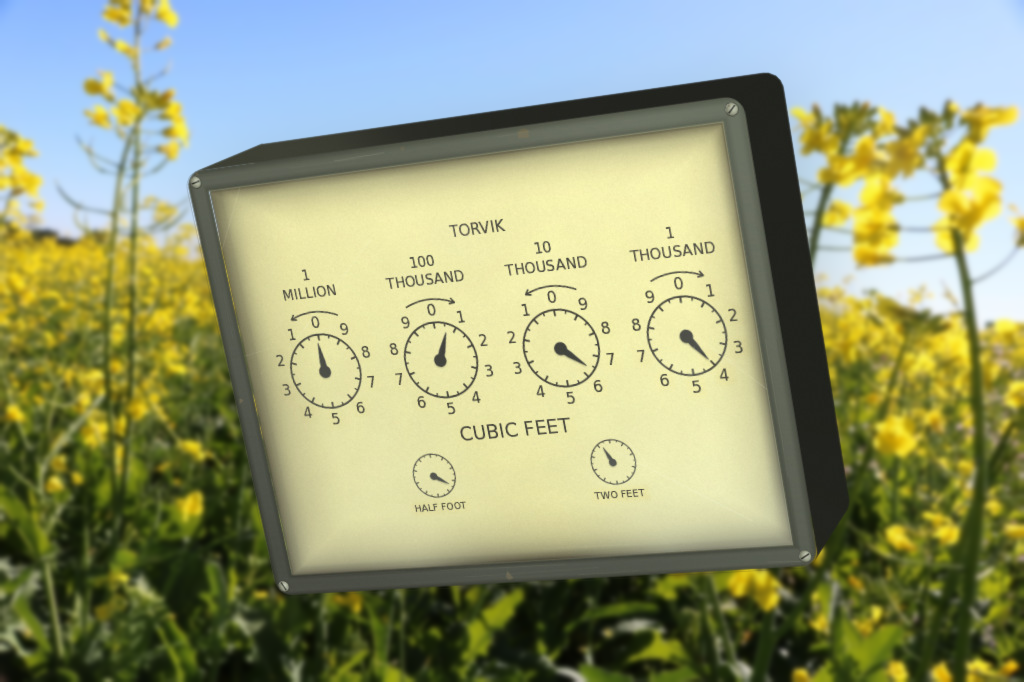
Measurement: 6400ft³
